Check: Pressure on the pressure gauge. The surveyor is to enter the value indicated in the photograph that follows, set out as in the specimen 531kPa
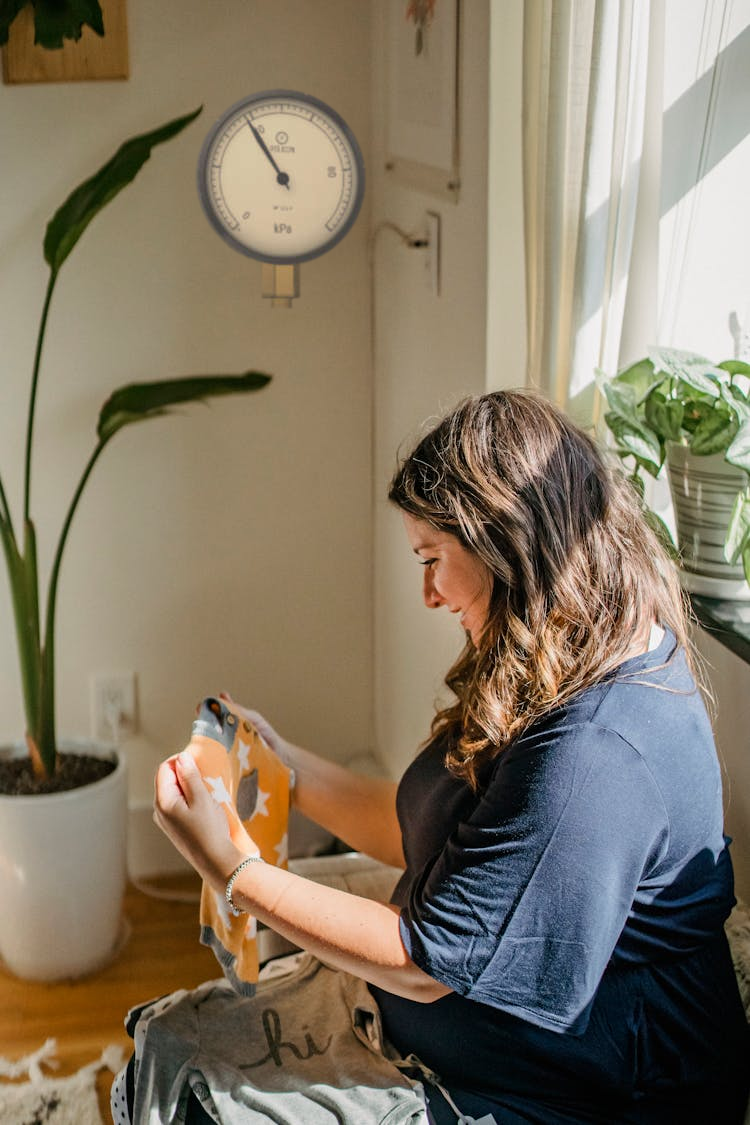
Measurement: 38kPa
